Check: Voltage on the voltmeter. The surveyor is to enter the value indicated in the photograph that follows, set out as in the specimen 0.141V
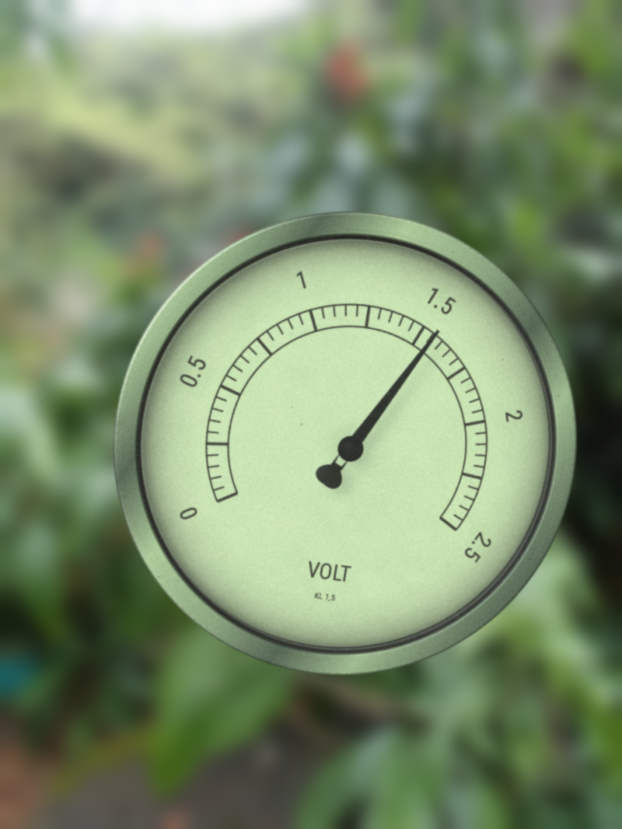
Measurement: 1.55V
